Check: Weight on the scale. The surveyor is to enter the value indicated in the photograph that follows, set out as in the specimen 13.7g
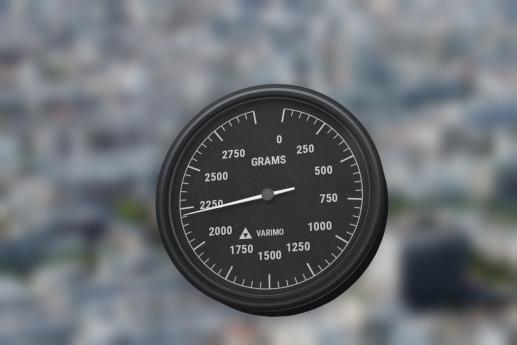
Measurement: 2200g
